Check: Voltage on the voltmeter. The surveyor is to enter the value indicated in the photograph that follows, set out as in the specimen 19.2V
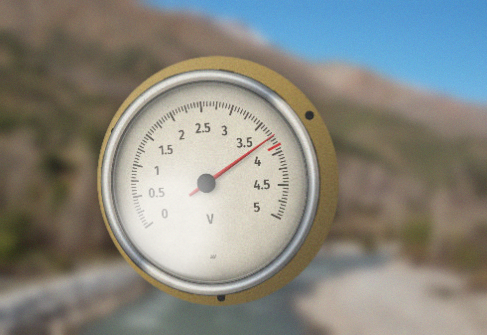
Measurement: 3.75V
